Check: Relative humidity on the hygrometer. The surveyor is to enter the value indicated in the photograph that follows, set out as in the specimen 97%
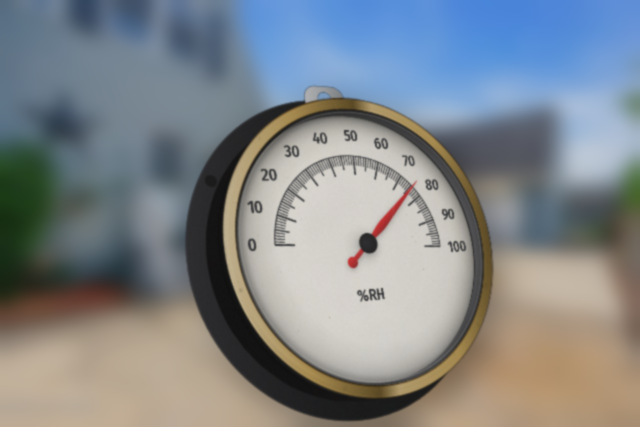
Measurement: 75%
